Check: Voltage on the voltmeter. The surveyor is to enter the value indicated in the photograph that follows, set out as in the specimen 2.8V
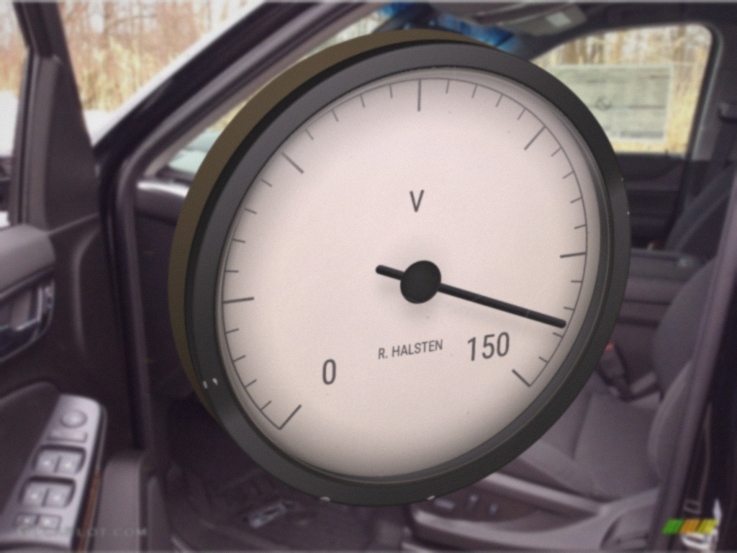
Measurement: 137.5V
